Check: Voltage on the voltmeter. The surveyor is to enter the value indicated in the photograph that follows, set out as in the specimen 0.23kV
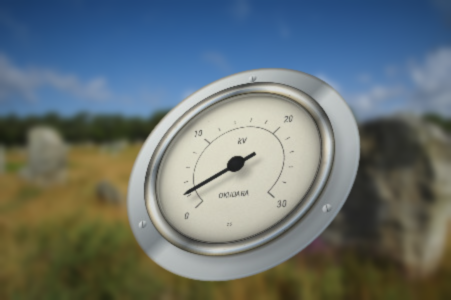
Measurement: 2kV
